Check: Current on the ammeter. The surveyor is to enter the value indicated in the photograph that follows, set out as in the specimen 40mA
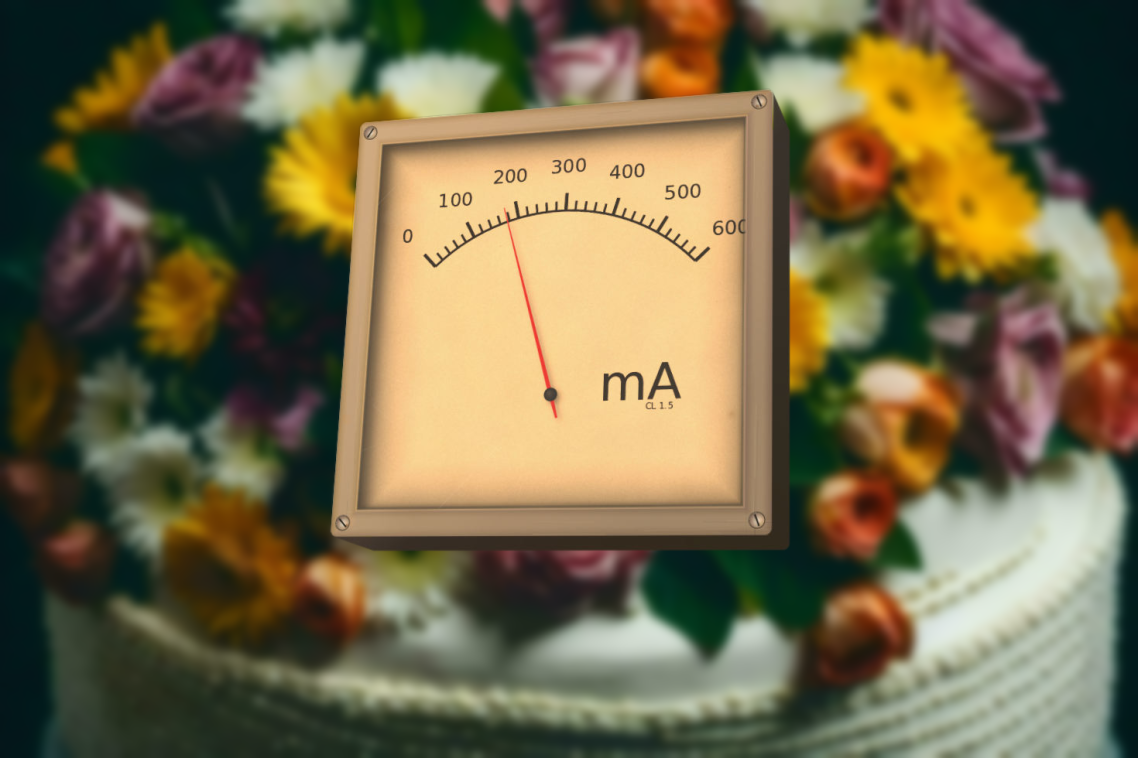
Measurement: 180mA
